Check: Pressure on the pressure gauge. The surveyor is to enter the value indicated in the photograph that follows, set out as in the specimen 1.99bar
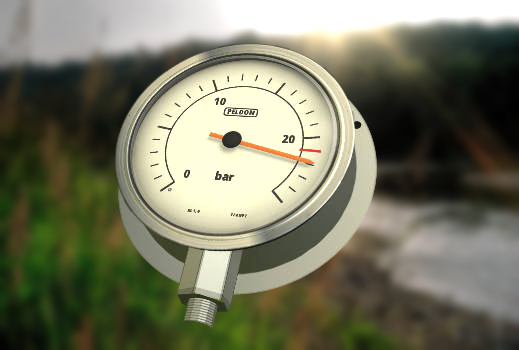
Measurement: 22bar
